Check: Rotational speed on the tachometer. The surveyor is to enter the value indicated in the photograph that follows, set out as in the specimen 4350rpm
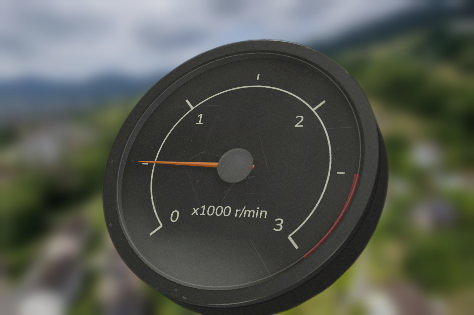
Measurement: 500rpm
